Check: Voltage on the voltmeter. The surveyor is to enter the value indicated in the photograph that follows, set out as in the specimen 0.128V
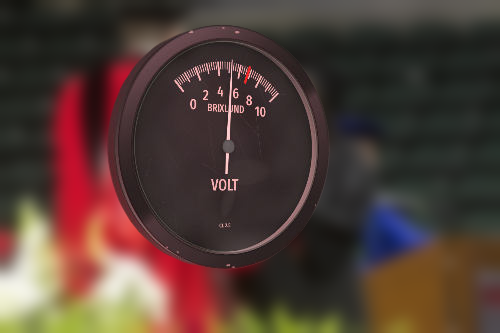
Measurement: 5V
